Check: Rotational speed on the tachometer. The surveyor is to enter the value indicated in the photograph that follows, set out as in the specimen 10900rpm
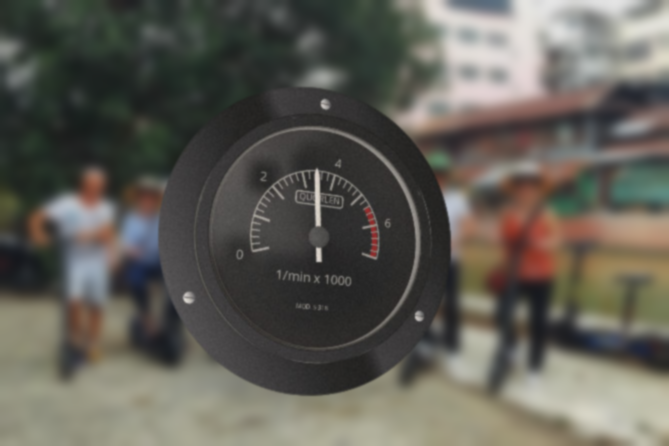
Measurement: 3400rpm
